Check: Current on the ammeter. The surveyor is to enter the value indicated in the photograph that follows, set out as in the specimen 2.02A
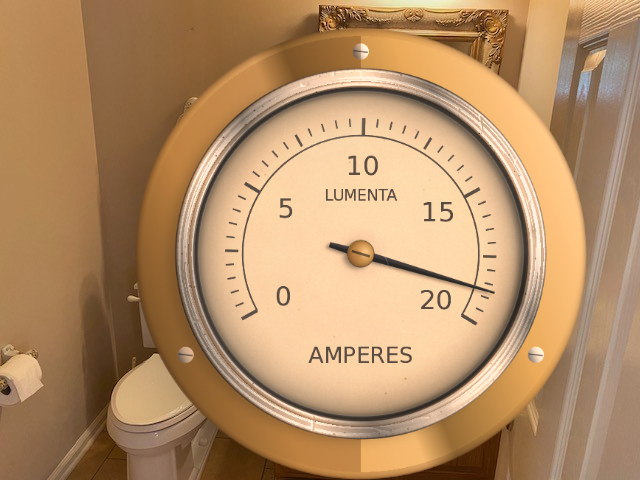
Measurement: 18.75A
